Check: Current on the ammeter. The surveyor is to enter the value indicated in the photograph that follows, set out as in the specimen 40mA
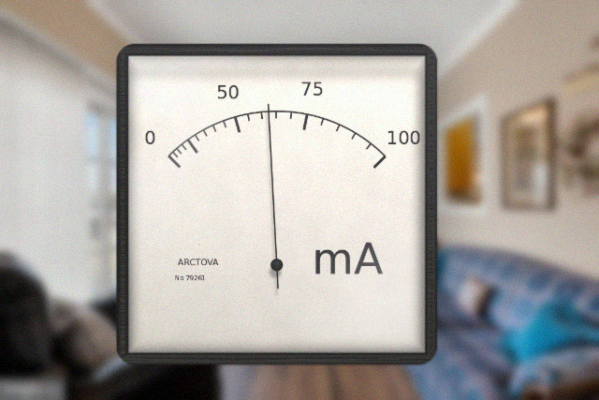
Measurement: 62.5mA
